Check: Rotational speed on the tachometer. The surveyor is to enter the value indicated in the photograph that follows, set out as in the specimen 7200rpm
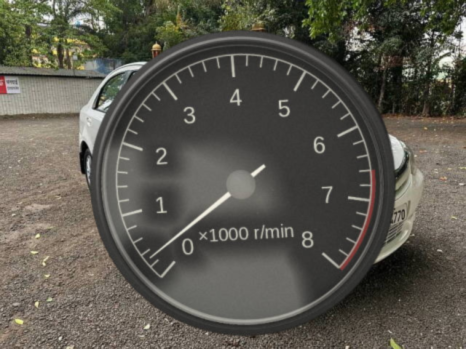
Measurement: 300rpm
